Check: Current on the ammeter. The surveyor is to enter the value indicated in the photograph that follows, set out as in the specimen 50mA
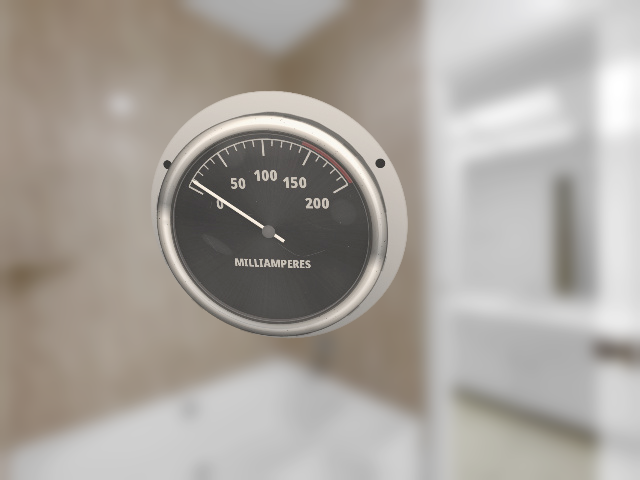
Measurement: 10mA
